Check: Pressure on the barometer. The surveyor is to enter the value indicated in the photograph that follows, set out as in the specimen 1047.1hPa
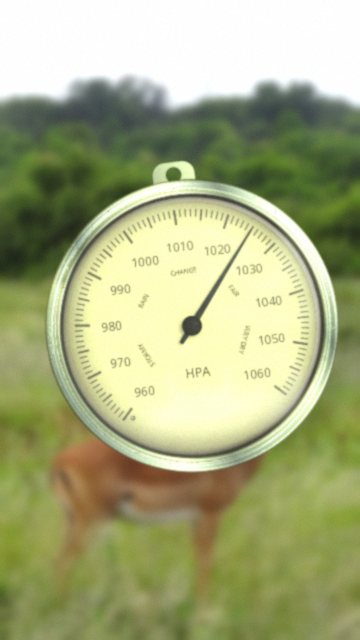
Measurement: 1025hPa
